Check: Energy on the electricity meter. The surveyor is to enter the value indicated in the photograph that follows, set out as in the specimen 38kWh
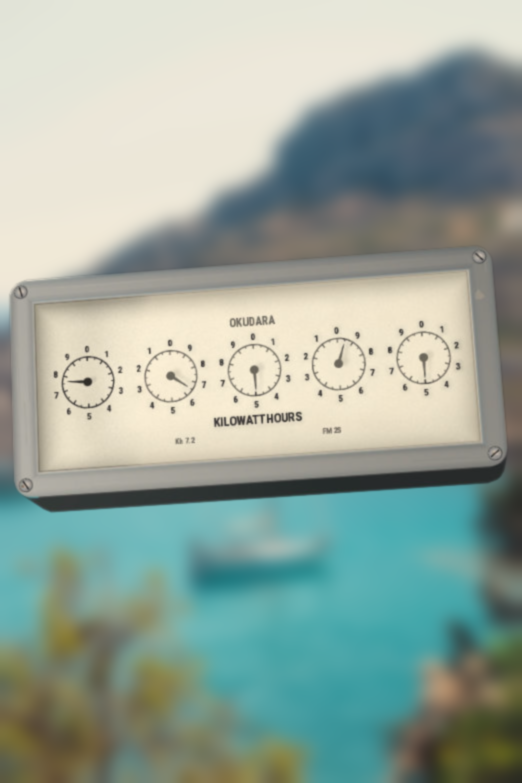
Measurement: 76495kWh
